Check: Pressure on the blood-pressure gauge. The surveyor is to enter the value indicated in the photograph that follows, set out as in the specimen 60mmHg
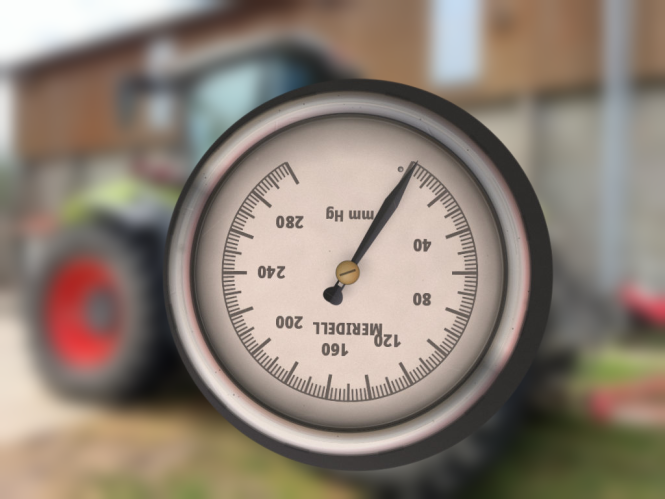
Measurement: 2mmHg
